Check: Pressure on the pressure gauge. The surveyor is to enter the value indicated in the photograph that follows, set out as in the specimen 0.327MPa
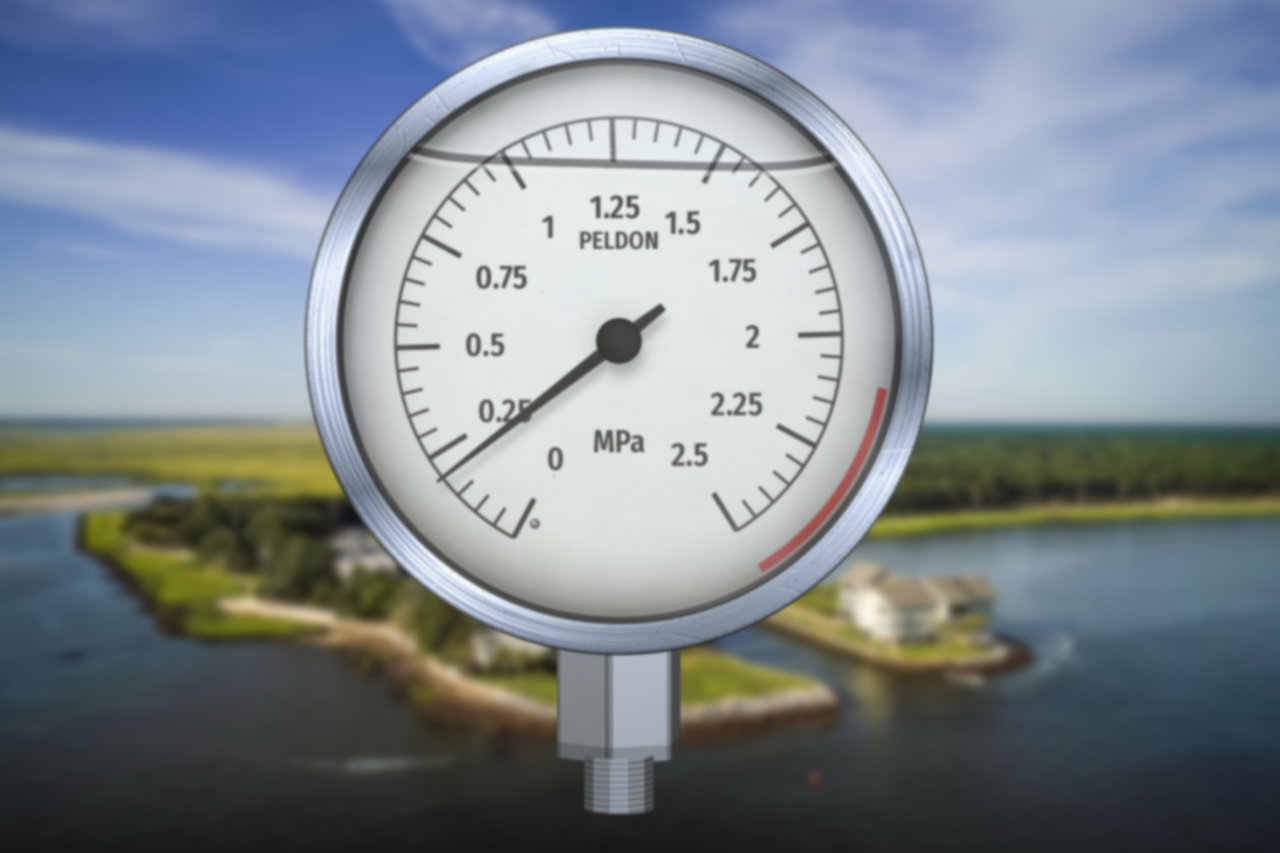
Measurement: 0.2MPa
